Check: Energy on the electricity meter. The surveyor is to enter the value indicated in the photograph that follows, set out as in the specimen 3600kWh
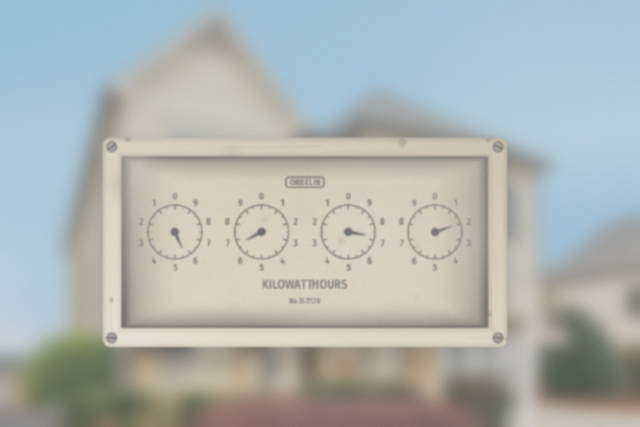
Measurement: 5672kWh
